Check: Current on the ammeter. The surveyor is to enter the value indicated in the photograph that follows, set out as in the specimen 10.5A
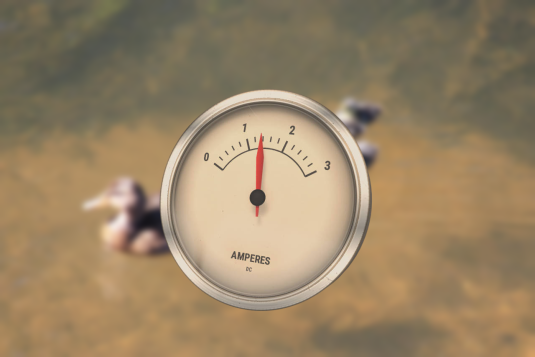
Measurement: 1.4A
